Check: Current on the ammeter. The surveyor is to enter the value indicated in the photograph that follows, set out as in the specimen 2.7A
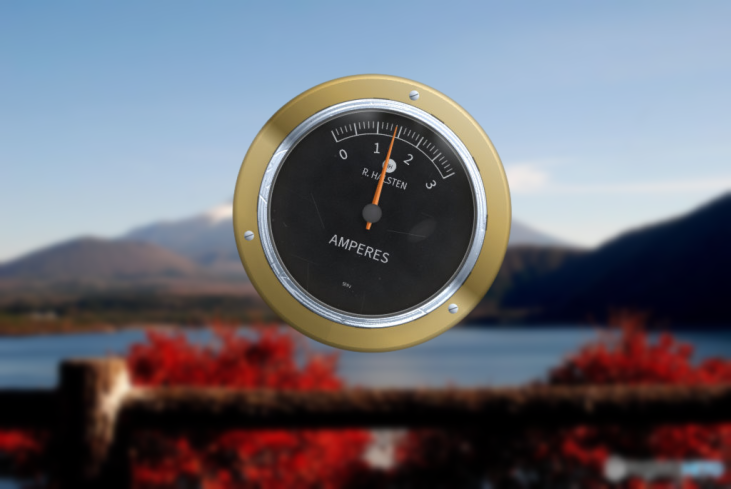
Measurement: 1.4A
